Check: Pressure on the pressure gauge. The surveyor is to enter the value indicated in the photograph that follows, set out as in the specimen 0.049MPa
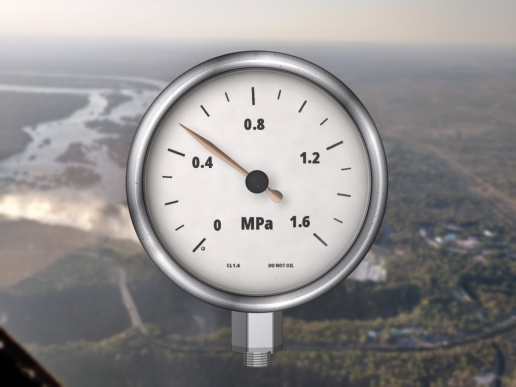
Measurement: 0.5MPa
